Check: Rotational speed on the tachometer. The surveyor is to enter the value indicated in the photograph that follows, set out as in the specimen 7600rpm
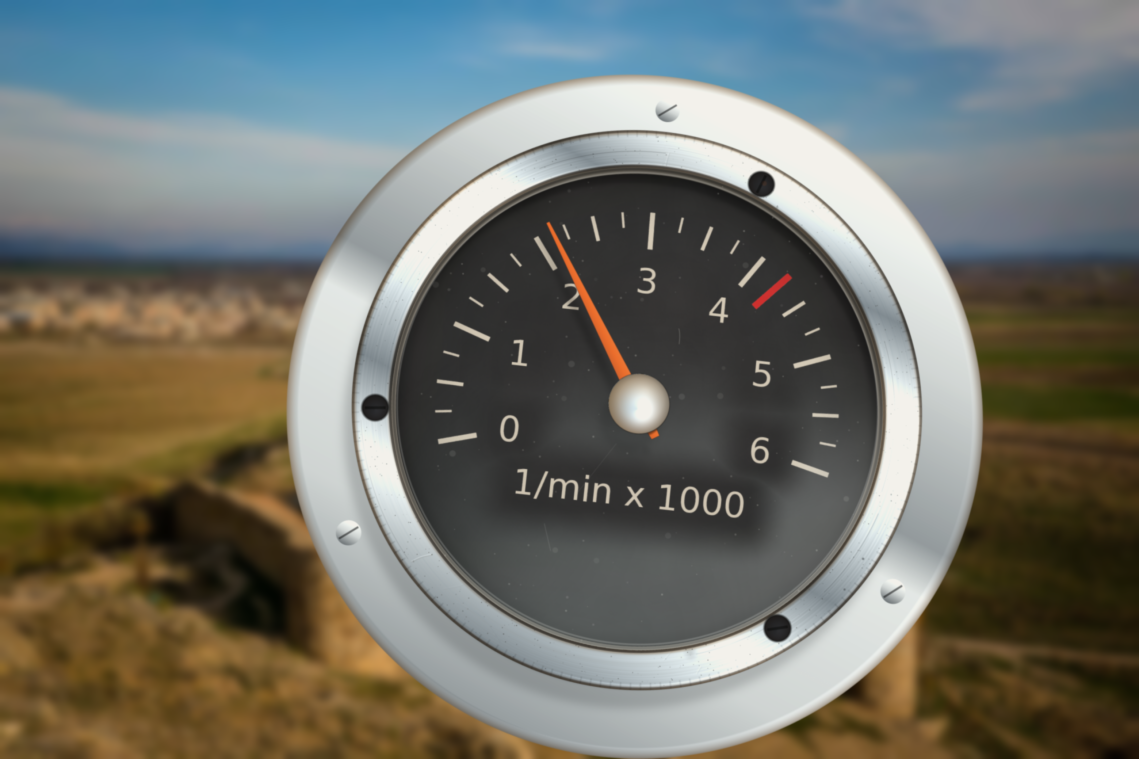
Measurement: 2125rpm
